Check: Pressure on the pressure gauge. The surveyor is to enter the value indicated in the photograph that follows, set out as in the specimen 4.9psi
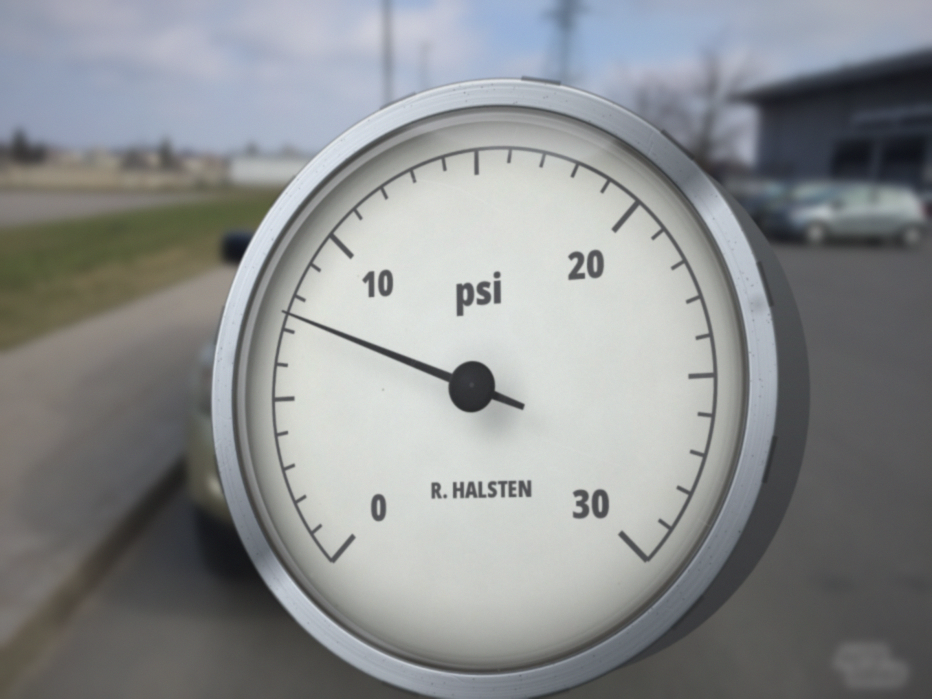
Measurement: 7.5psi
